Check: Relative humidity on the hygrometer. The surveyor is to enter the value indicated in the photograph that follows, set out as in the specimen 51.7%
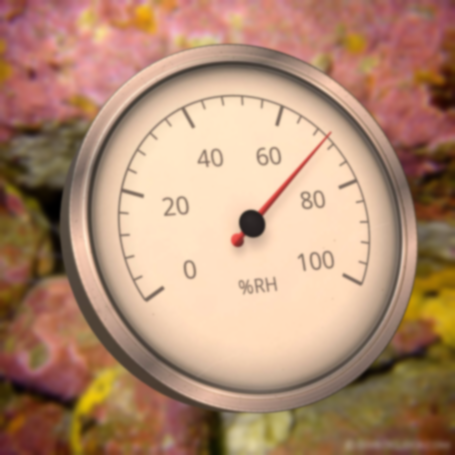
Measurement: 70%
